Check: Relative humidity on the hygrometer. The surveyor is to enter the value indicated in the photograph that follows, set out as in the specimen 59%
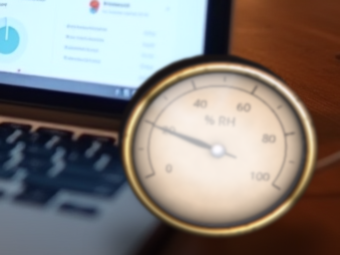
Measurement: 20%
